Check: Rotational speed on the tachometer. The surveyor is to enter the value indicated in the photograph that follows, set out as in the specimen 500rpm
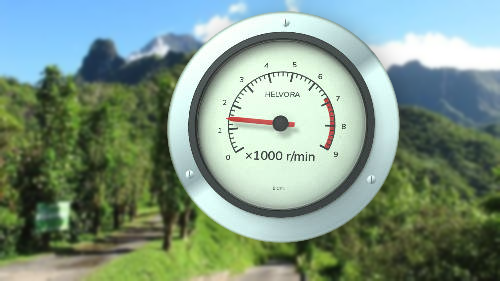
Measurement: 1400rpm
